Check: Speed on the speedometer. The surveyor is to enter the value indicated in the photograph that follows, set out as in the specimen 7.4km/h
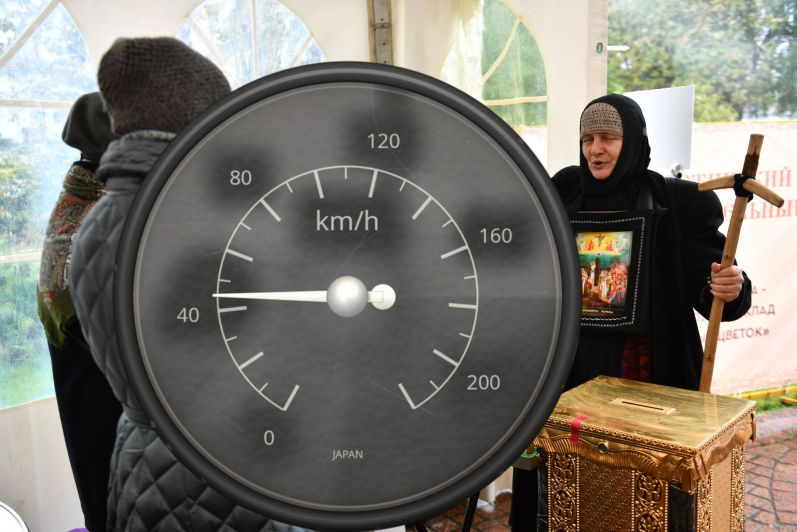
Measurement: 45km/h
